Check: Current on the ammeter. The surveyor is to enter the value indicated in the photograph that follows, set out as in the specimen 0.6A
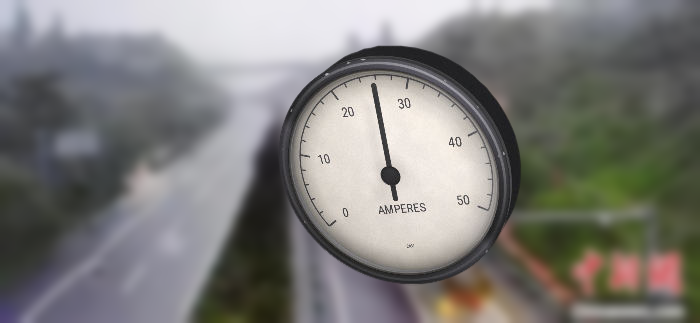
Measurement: 26A
